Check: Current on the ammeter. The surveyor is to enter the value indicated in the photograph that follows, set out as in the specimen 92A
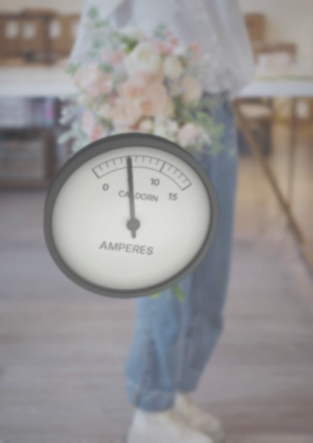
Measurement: 5A
